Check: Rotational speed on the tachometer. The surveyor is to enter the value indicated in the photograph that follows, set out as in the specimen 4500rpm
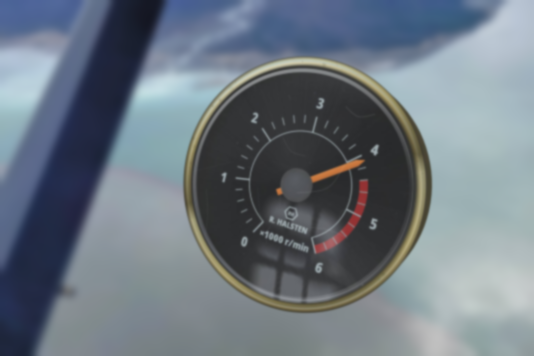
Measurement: 4100rpm
